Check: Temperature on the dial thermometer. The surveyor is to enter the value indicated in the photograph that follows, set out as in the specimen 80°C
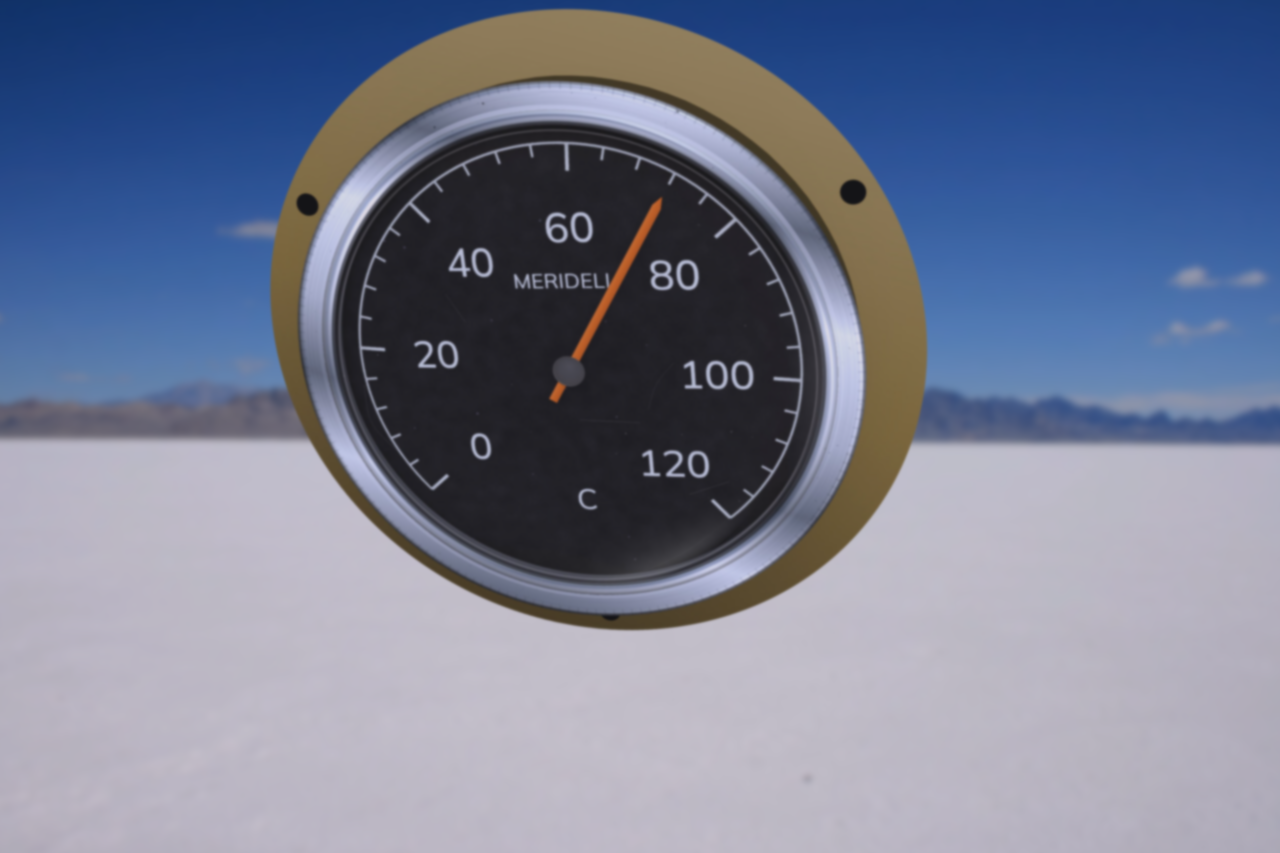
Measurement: 72°C
